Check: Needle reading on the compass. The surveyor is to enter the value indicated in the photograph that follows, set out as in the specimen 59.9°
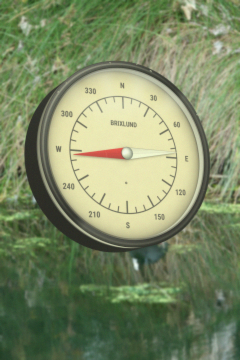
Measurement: 265°
